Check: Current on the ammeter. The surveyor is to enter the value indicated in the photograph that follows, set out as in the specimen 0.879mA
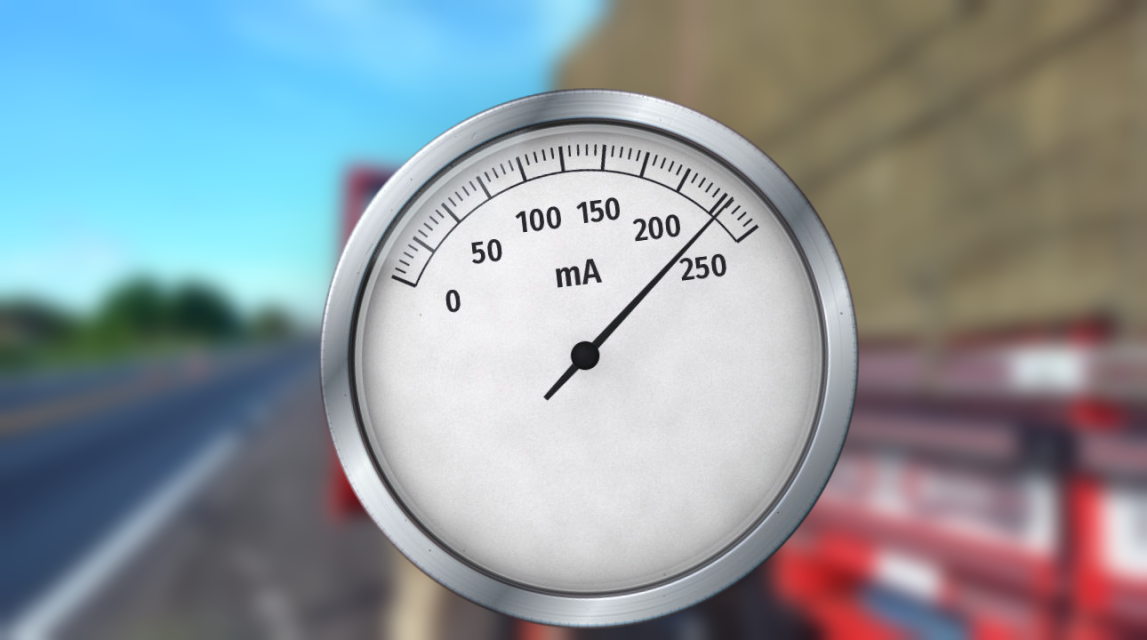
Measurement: 230mA
